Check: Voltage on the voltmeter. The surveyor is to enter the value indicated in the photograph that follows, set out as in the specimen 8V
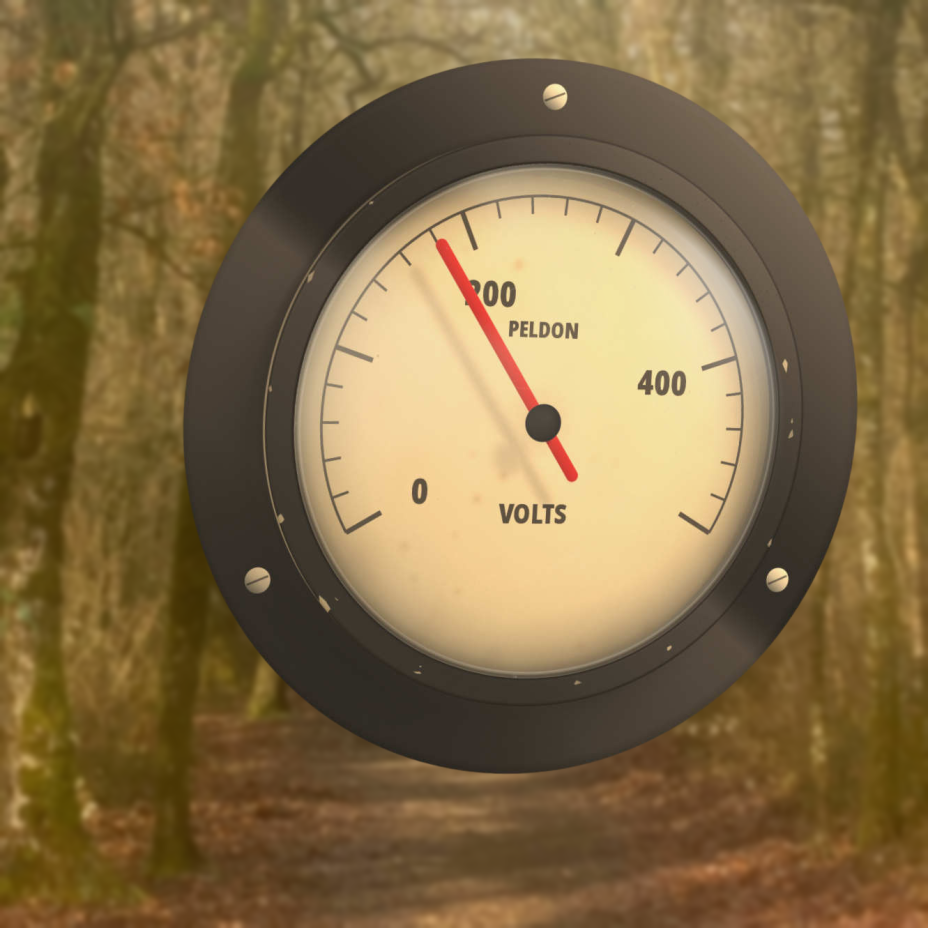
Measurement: 180V
